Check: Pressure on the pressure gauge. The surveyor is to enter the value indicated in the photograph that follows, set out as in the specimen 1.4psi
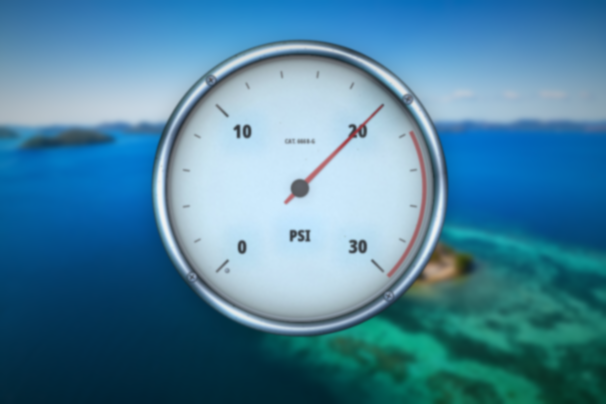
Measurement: 20psi
